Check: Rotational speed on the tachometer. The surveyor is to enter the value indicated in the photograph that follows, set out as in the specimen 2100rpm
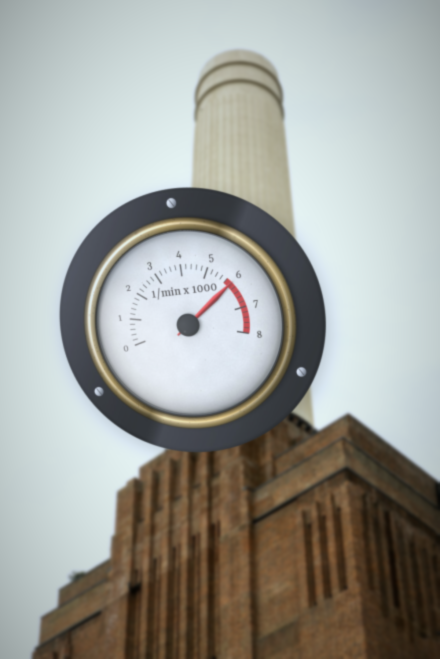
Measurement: 6000rpm
